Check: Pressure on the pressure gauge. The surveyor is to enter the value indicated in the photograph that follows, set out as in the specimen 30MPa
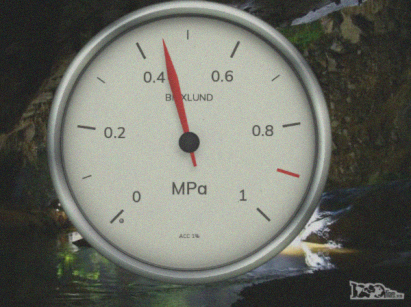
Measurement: 0.45MPa
